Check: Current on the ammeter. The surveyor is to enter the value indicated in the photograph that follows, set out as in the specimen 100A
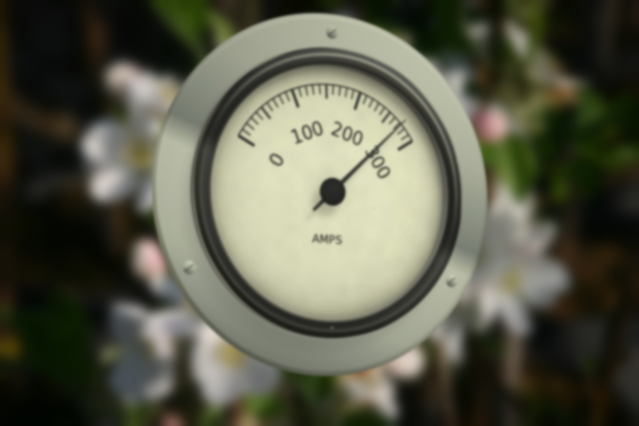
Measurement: 270A
